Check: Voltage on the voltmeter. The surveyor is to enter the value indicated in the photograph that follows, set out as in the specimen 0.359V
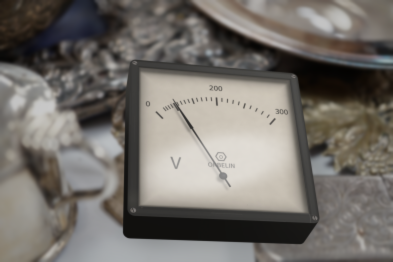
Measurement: 100V
